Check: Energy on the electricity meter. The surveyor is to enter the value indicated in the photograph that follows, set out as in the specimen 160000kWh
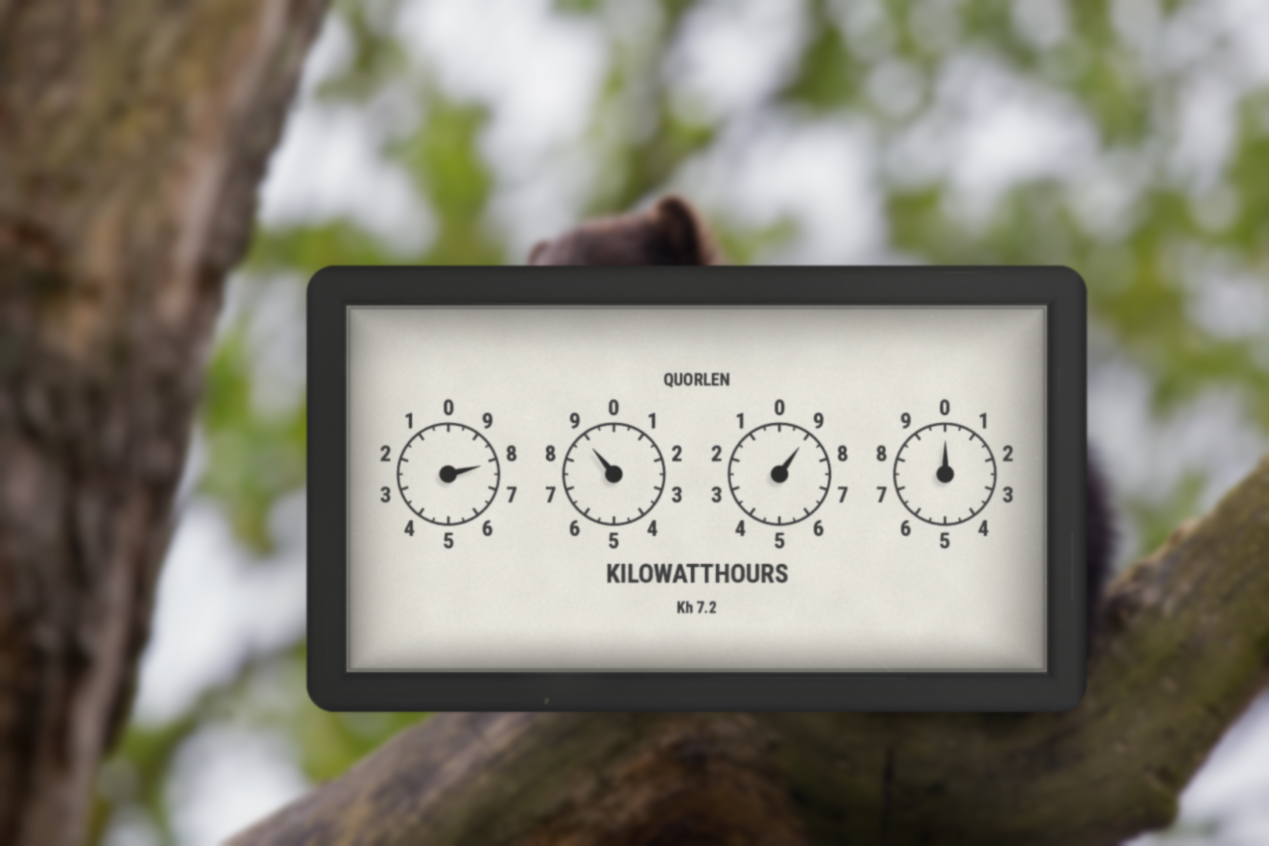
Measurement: 7890kWh
